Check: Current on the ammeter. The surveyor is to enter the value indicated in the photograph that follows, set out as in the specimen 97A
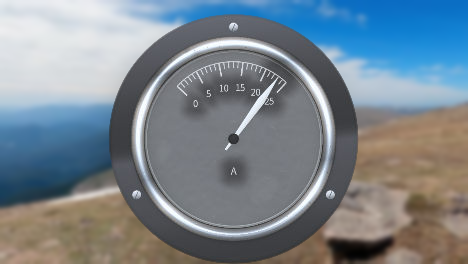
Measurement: 23A
